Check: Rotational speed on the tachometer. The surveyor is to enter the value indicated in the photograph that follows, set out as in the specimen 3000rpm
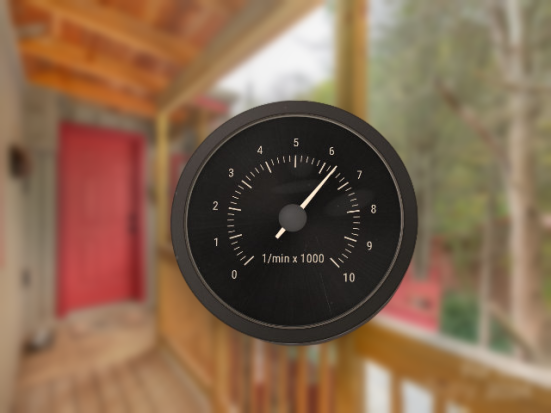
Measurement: 6400rpm
